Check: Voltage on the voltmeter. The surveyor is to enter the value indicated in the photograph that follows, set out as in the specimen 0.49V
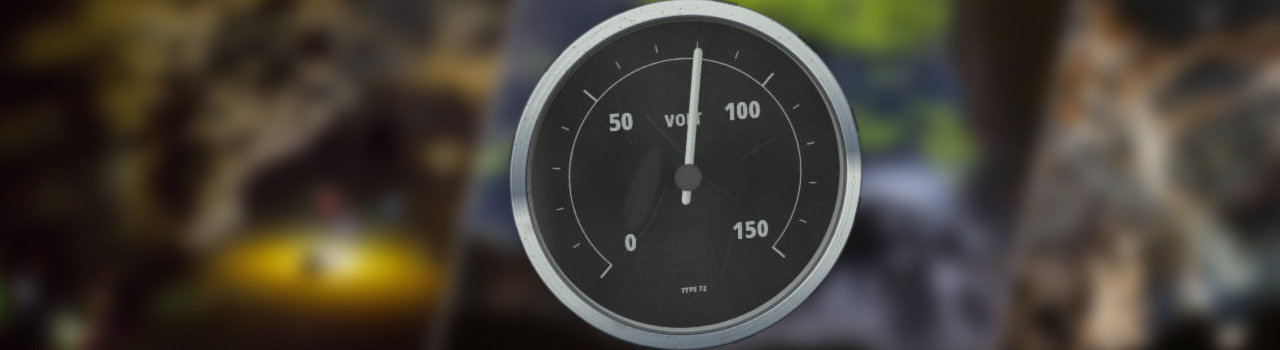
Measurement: 80V
